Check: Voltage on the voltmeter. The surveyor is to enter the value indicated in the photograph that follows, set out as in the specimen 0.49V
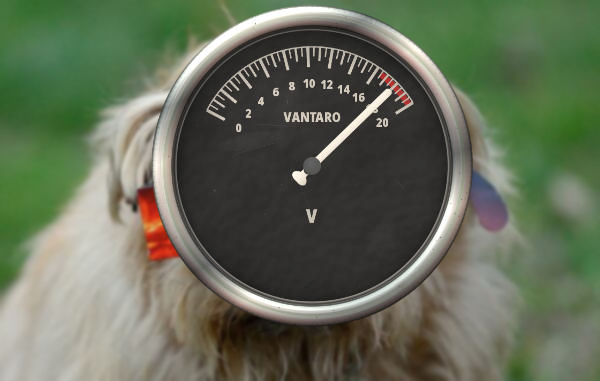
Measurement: 18V
